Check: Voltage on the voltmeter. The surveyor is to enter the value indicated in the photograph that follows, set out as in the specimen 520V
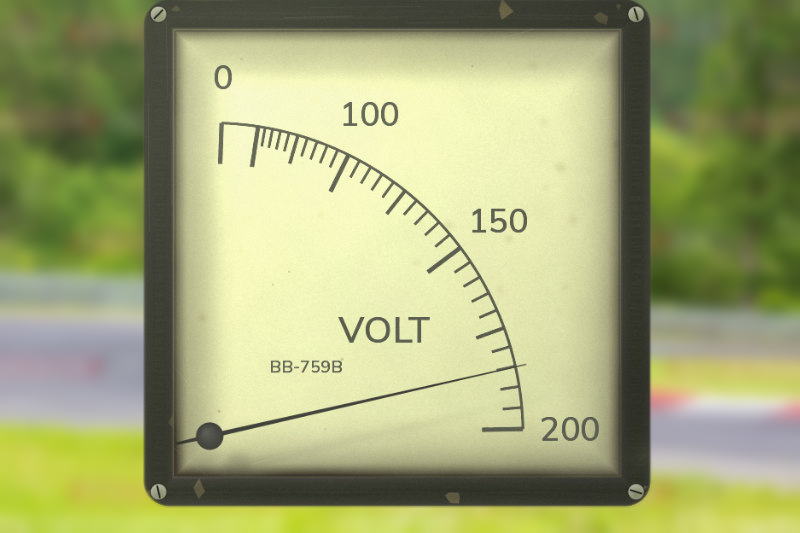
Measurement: 185V
